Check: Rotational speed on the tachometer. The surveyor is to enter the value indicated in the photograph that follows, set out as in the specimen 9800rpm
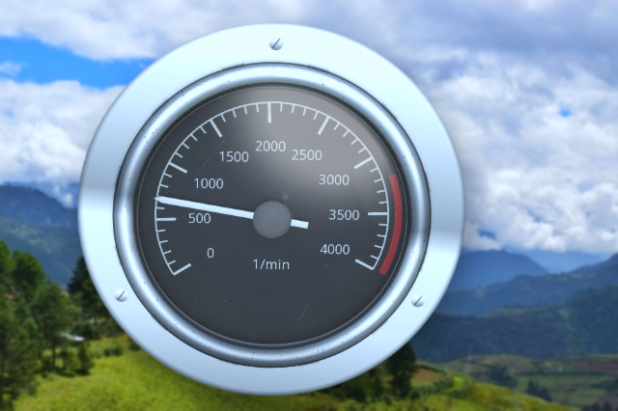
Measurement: 700rpm
